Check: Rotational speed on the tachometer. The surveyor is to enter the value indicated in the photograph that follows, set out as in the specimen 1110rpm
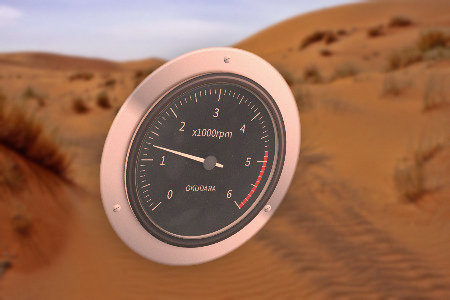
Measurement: 1300rpm
